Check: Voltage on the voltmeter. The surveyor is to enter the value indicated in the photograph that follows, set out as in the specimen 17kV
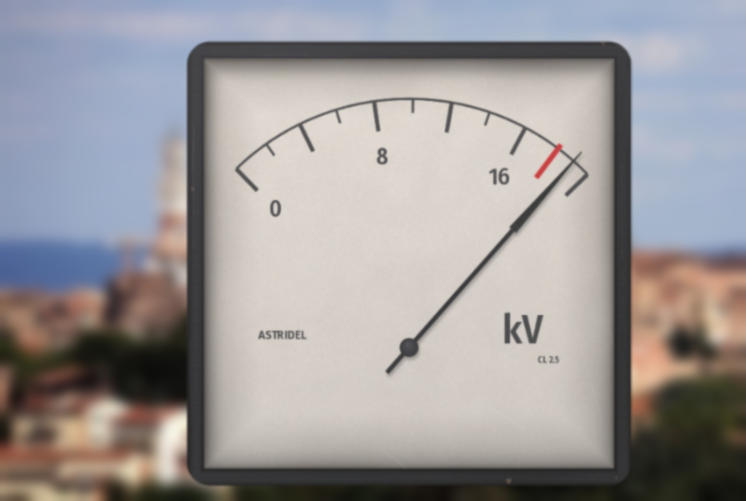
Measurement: 19kV
